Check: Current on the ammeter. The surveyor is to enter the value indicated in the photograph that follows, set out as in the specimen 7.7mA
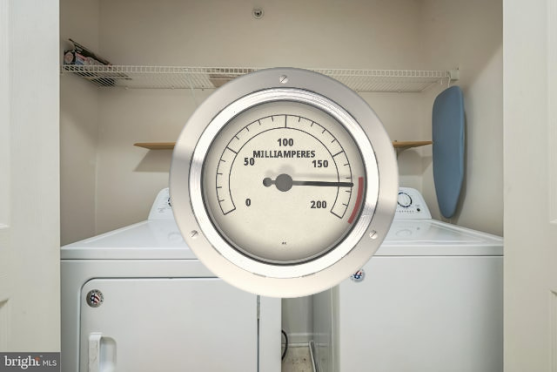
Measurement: 175mA
